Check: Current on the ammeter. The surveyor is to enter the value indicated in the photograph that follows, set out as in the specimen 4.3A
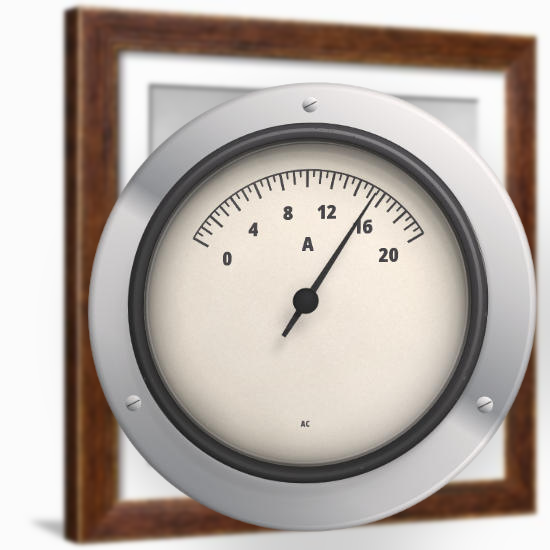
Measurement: 15.5A
